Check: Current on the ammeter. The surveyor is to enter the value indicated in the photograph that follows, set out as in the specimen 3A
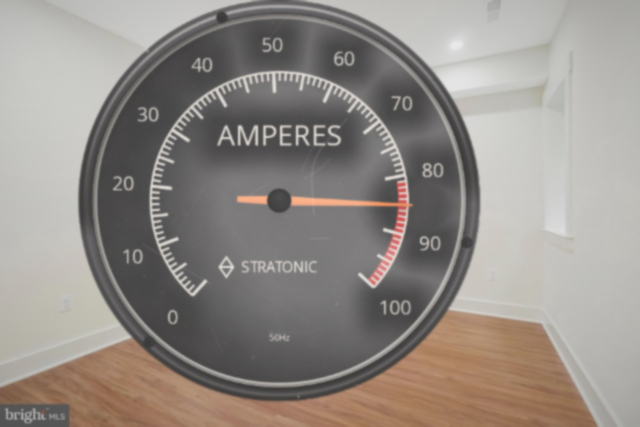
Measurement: 85A
